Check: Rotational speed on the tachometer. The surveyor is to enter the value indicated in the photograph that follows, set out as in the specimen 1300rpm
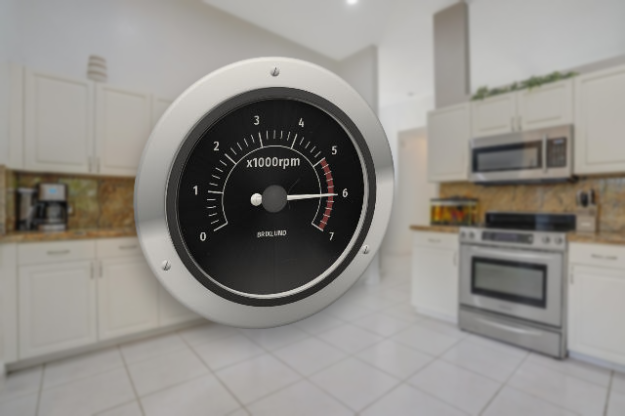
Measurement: 6000rpm
